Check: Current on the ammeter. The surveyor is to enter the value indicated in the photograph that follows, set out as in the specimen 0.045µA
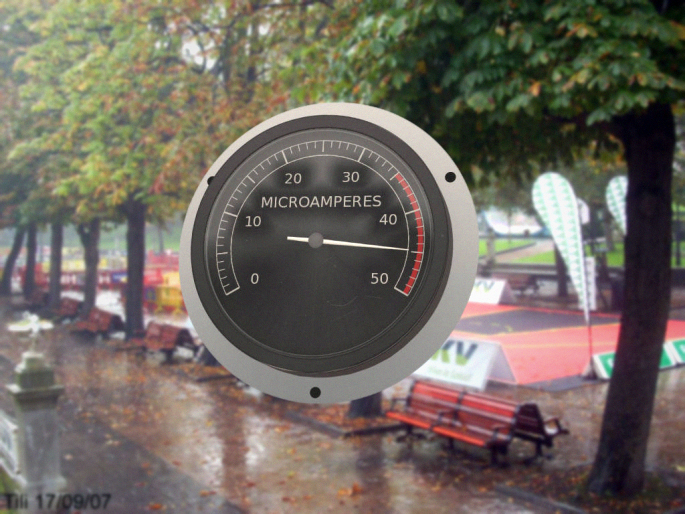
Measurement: 45µA
